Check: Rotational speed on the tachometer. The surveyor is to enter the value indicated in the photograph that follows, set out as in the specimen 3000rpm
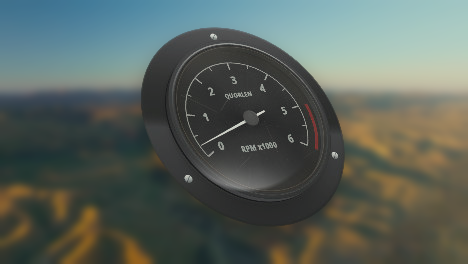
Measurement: 250rpm
